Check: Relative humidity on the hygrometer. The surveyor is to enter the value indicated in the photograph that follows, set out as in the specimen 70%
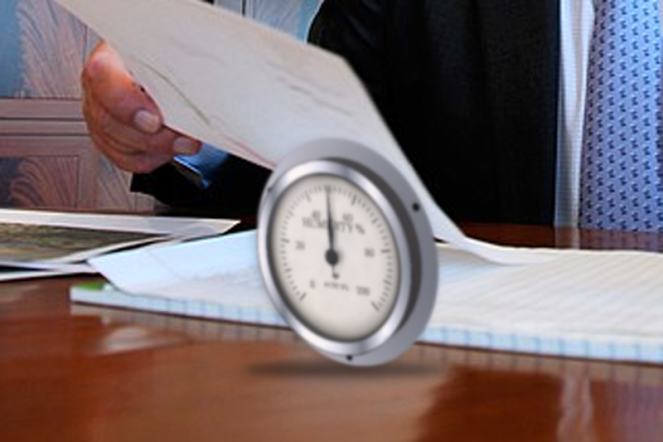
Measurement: 50%
